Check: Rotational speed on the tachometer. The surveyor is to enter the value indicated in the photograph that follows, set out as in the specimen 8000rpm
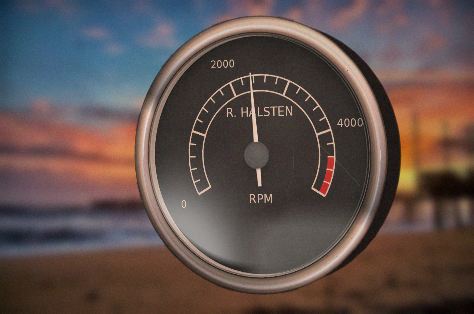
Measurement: 2400rpm
